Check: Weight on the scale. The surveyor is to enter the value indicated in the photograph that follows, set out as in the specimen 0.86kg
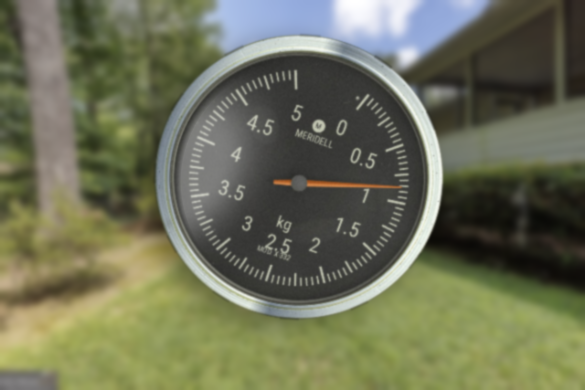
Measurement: 0.85kg
